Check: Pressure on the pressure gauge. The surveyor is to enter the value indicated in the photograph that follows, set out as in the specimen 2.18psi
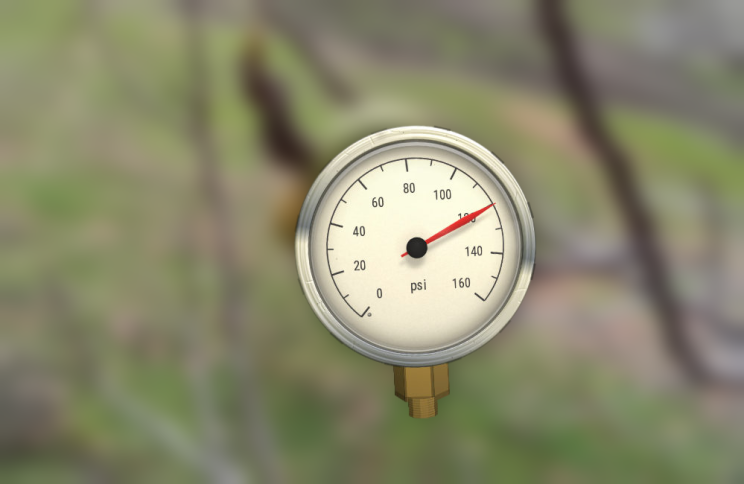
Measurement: 120psi
